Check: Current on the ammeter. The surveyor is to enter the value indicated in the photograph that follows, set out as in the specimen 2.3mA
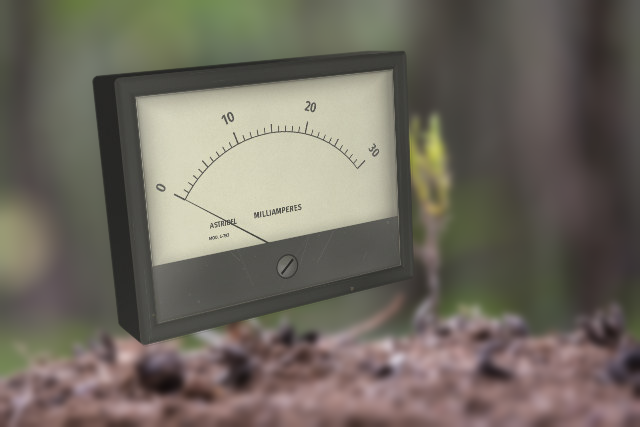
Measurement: 0mA
